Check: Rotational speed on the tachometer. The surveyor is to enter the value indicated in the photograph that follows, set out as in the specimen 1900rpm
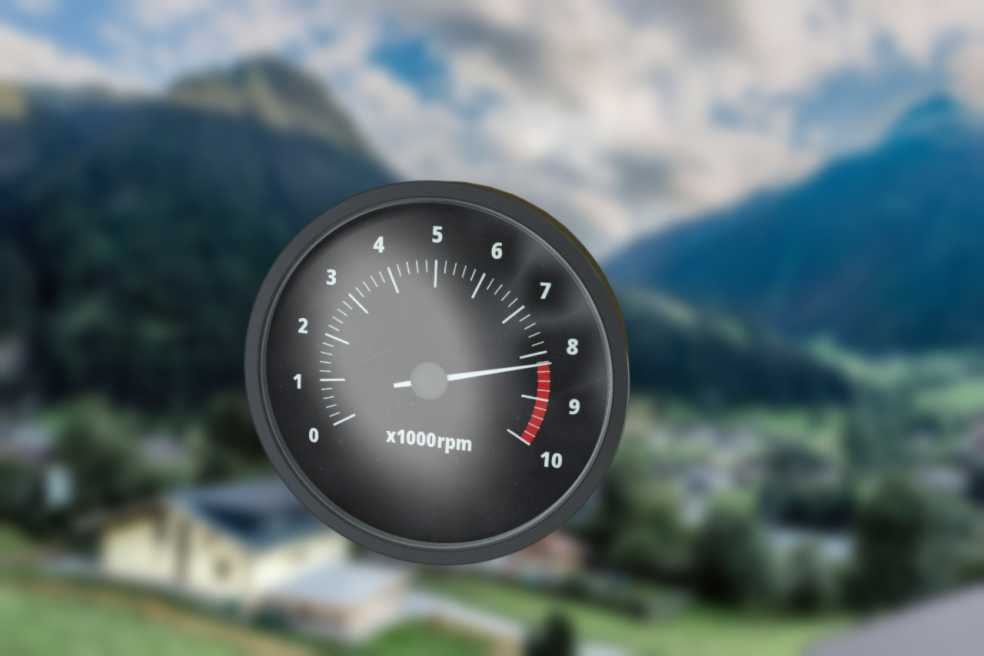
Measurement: 8200rpm
